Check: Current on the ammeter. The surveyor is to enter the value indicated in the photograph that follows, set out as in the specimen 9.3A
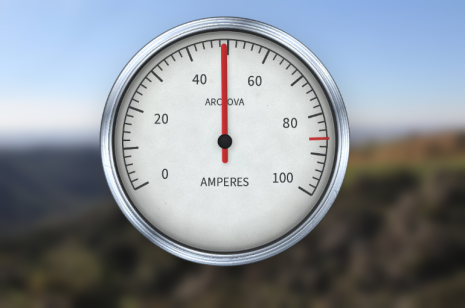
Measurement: 49A
